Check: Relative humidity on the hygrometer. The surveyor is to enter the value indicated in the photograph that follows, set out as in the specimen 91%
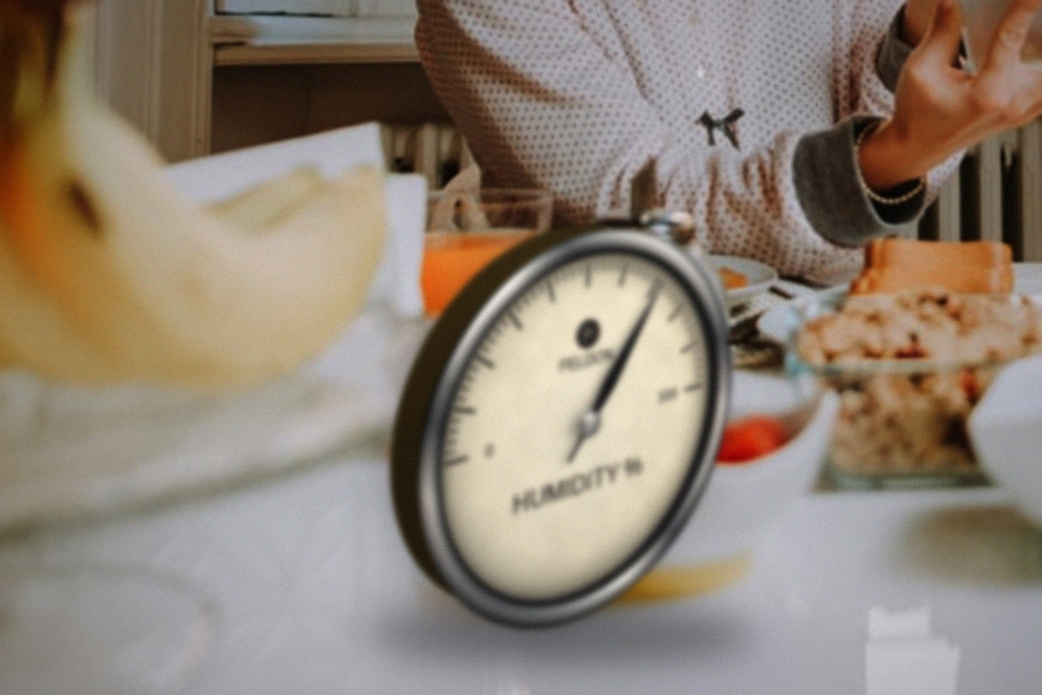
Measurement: 70%
